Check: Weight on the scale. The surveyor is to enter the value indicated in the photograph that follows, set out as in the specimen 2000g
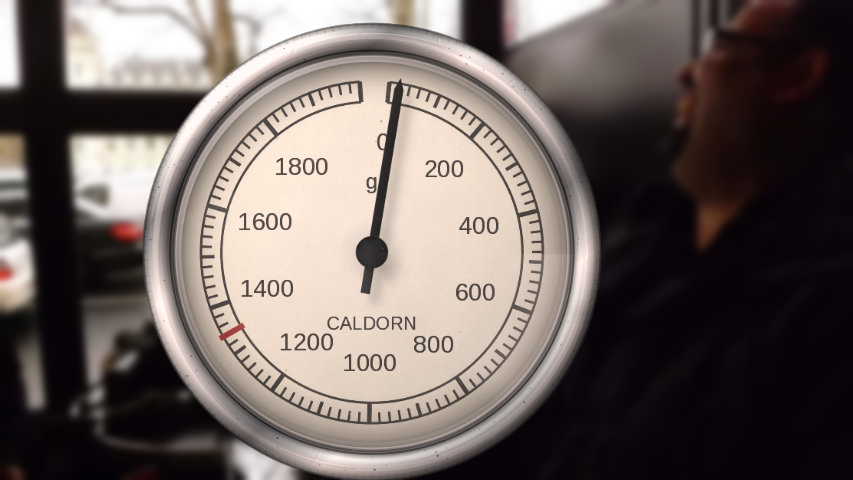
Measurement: 20g
